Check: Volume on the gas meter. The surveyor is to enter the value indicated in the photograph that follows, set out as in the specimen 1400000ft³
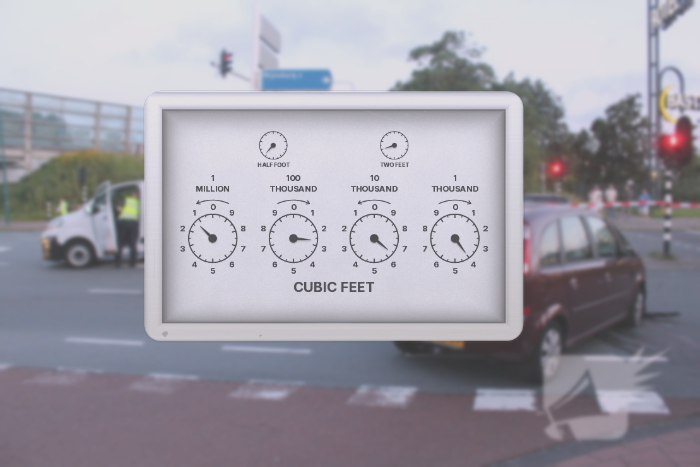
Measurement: 126400ft³
